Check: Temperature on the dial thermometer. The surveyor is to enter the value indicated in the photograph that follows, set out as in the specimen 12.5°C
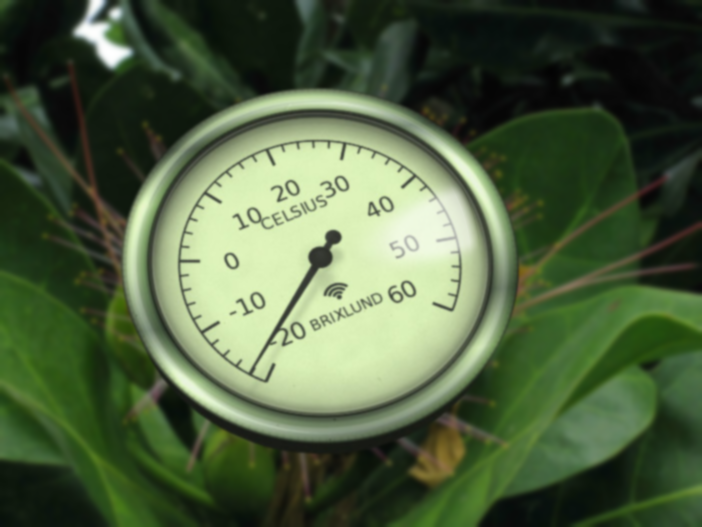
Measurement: -18°C
